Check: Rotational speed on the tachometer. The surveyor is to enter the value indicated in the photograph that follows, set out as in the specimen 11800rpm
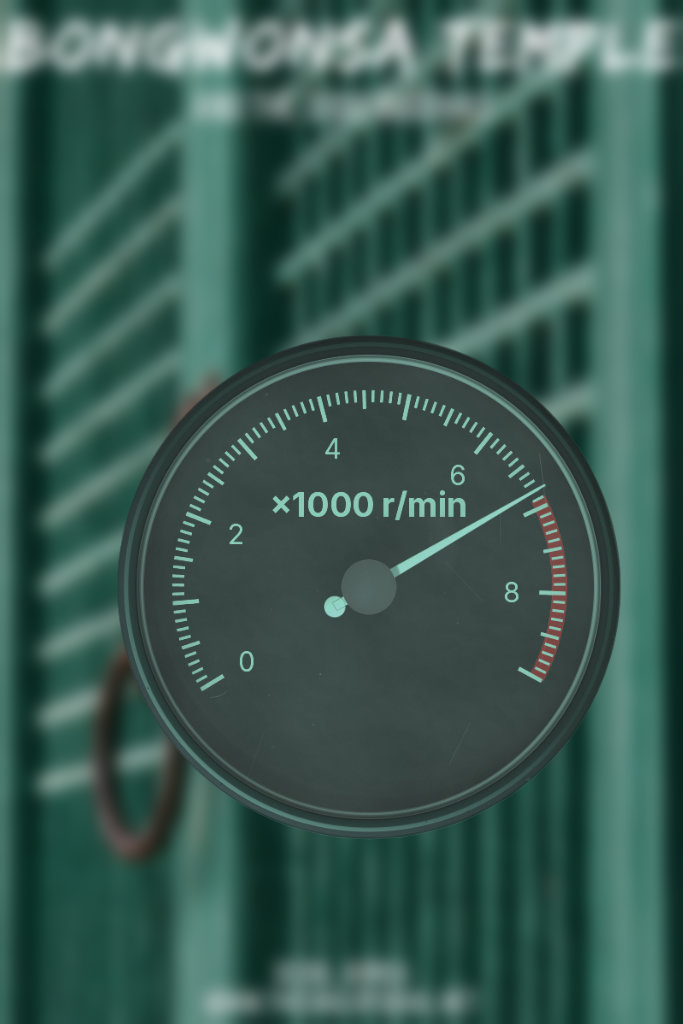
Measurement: 6800rpm
